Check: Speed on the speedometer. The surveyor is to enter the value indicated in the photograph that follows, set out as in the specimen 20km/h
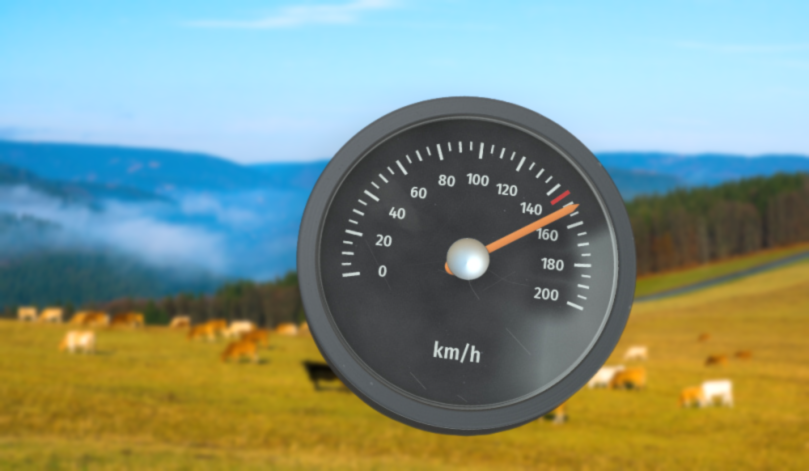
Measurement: 152.5km/h
